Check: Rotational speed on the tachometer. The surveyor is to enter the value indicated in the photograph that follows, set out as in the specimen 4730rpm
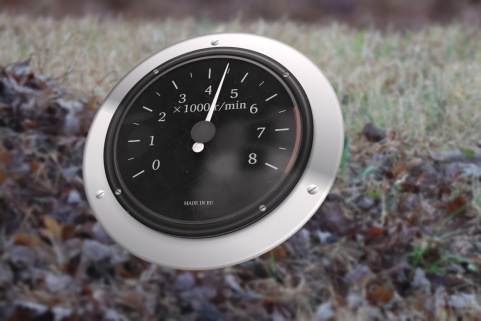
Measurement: 4500rpm
